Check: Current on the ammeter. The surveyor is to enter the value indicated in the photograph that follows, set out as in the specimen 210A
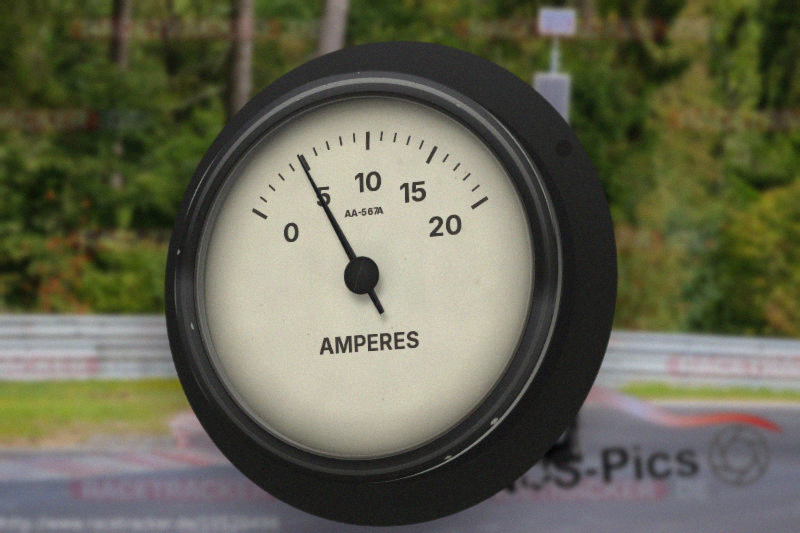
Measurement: 5A
